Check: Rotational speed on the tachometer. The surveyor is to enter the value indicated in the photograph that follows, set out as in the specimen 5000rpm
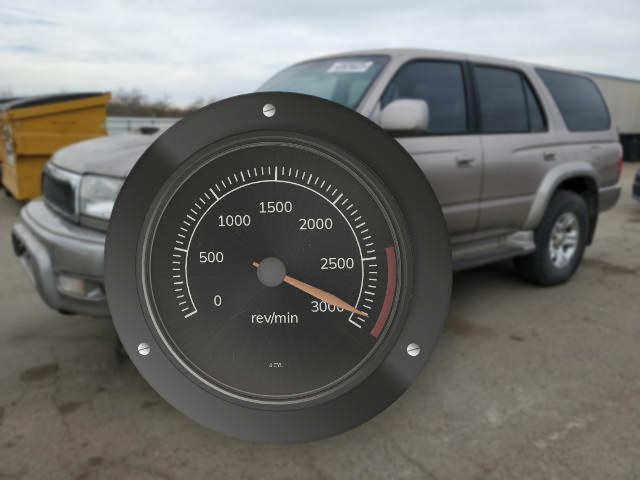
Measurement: 2900rpm
